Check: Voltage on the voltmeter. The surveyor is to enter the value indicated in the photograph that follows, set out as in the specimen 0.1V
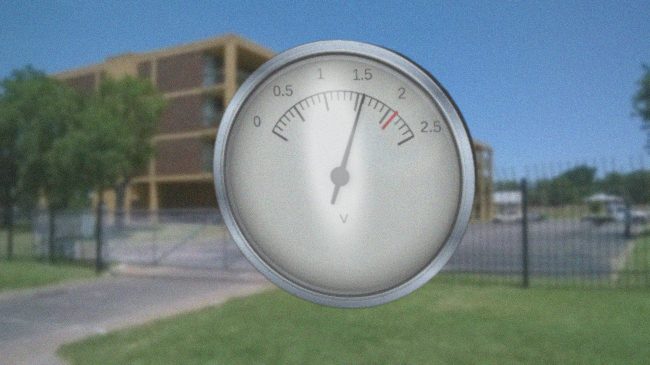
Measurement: 1.6V
